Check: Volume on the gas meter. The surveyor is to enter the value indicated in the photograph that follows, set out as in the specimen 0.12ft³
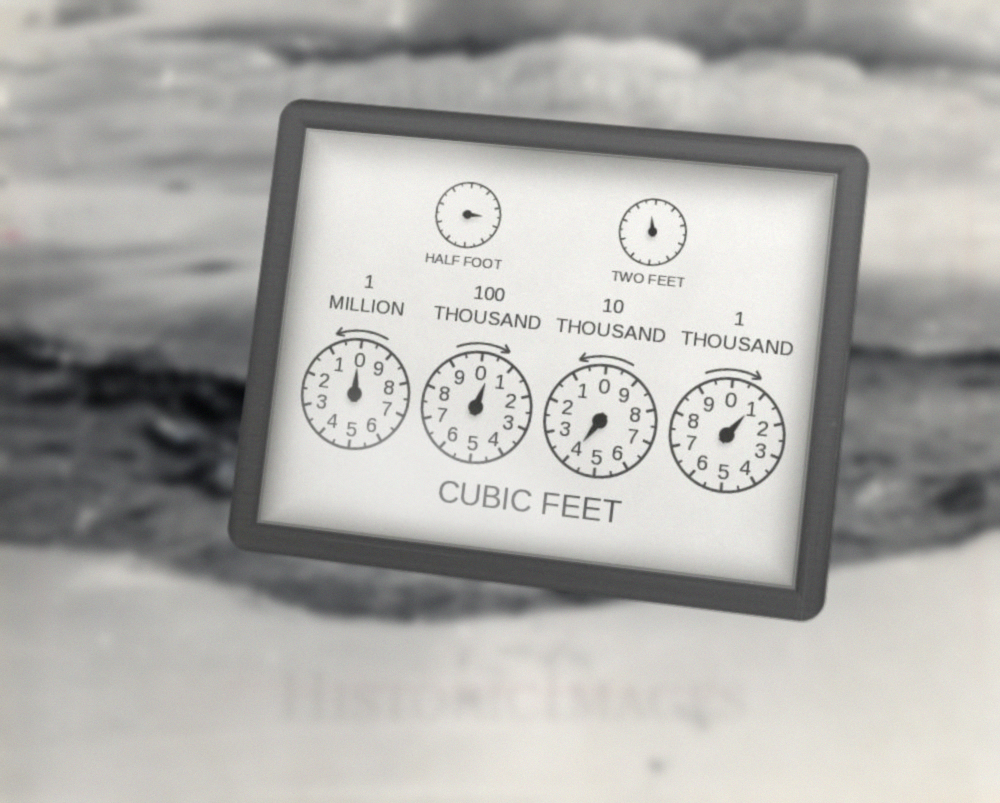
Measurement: 4100ft³
